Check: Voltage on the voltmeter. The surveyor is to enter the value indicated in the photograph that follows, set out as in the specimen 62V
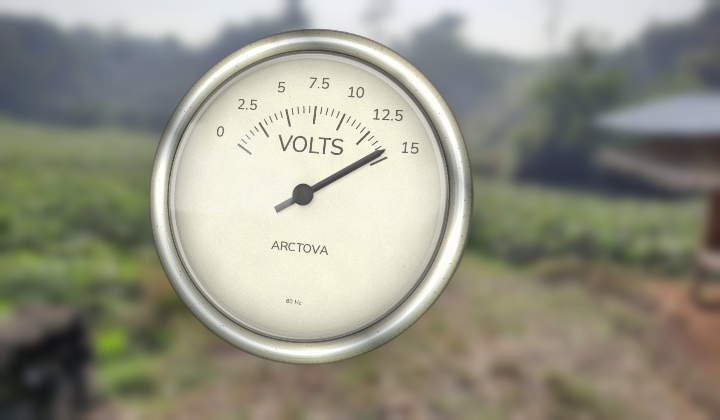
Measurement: 14.5V
